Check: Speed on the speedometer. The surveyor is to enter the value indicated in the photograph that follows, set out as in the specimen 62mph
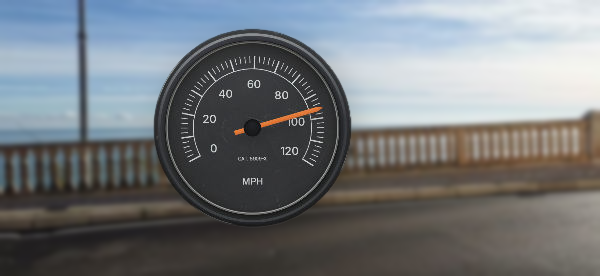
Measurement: 96mph
